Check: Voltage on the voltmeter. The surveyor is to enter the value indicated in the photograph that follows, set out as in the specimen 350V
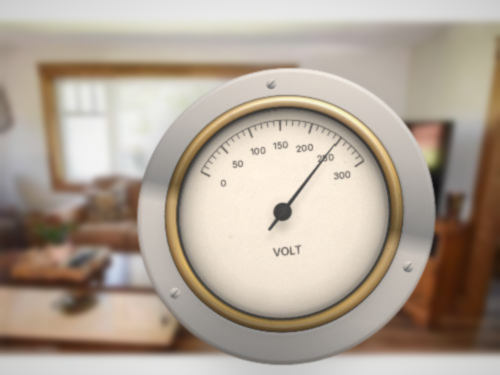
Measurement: 250V
